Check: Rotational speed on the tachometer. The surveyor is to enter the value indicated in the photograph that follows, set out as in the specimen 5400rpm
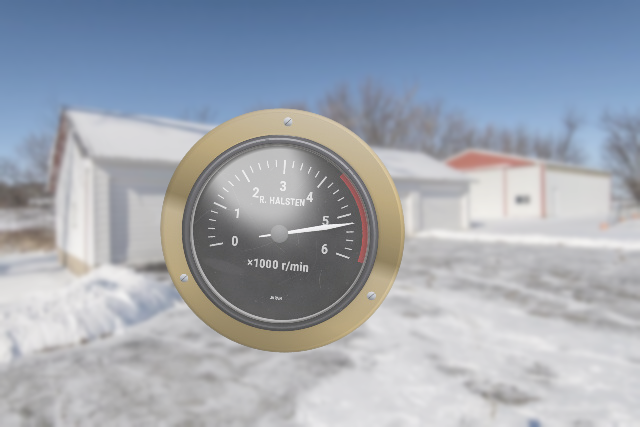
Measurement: 5200rpm
